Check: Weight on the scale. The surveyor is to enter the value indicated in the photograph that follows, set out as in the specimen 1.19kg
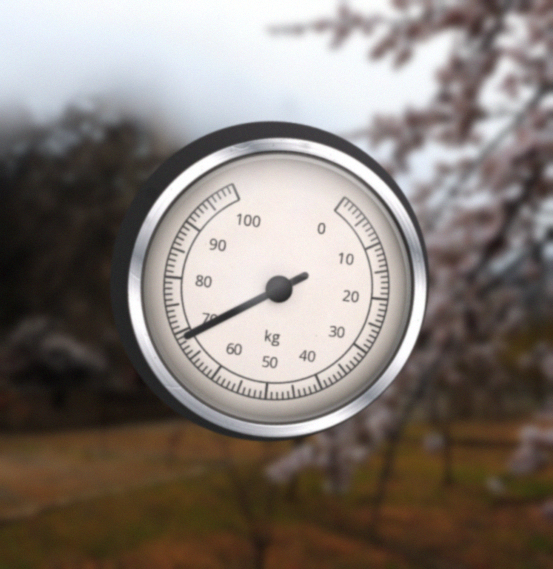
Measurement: 69kg
